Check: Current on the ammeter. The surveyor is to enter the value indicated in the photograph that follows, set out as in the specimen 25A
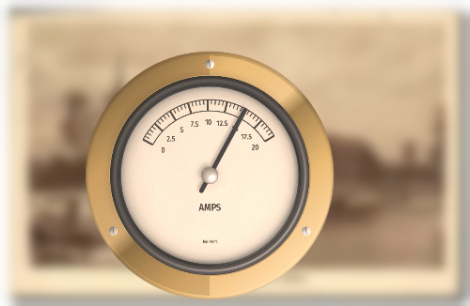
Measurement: 15A
